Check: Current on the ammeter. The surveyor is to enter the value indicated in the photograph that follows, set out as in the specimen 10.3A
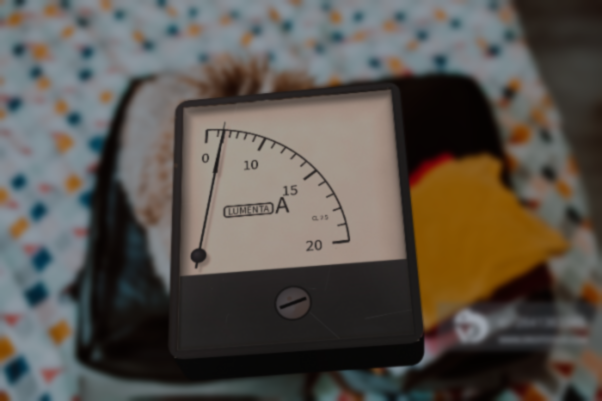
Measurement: 5A
